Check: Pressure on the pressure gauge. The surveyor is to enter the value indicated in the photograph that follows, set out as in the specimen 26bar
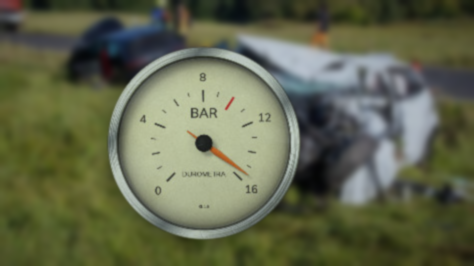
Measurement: 15.5bar
